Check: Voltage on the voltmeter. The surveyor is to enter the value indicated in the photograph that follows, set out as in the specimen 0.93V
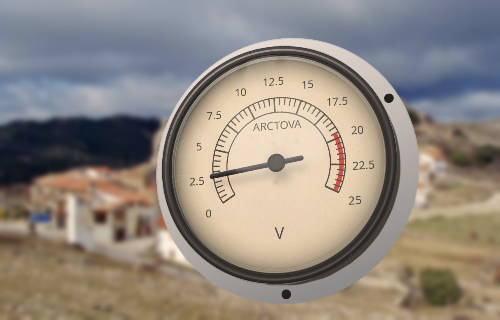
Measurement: 2.5V
